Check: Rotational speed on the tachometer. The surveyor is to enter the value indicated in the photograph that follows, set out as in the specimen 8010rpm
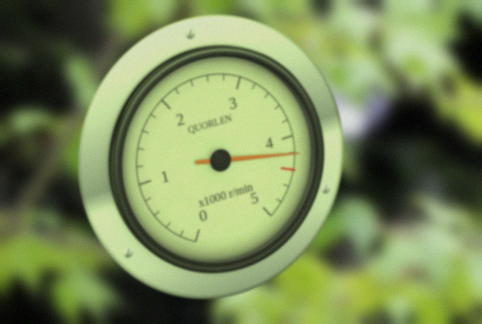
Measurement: 4200rpm
